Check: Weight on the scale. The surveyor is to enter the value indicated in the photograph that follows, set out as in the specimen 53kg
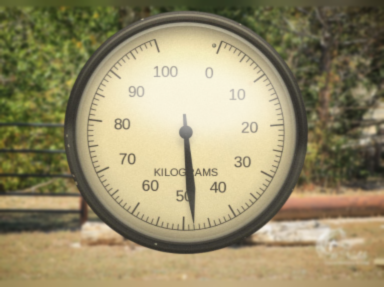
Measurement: 48kg
